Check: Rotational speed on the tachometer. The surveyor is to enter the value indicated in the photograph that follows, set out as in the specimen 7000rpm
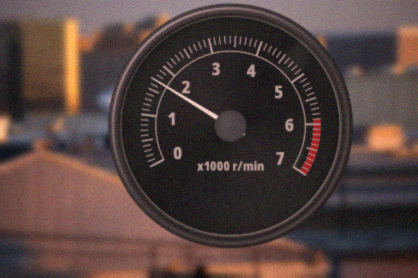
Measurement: 1700rpm
